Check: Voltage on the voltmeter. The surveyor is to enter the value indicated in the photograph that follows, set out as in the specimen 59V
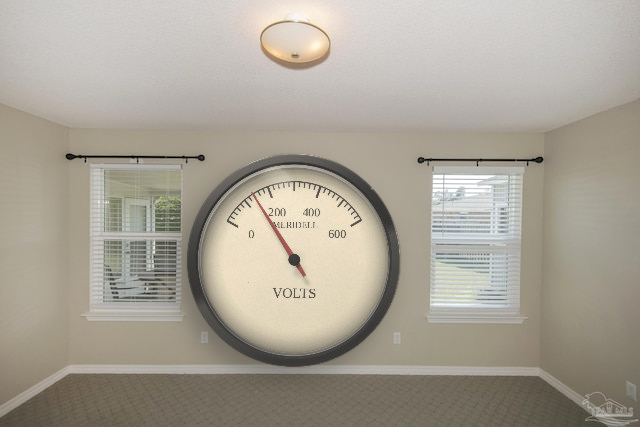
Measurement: 140V
